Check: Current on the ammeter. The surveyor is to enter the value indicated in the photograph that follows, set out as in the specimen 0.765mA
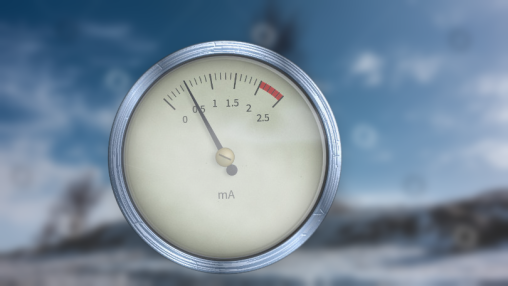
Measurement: 0.5mA
